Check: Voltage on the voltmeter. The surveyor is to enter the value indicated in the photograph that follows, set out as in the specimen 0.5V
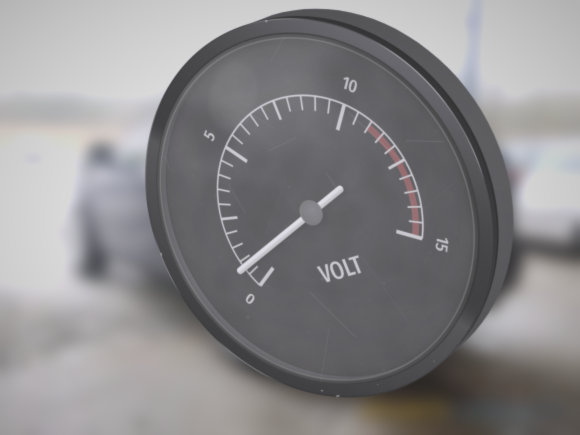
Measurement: 0.75V
